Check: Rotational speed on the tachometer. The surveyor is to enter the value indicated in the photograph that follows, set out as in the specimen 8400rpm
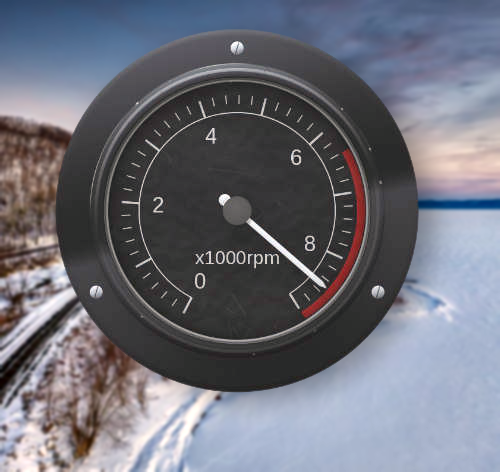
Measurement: 8500rpm
